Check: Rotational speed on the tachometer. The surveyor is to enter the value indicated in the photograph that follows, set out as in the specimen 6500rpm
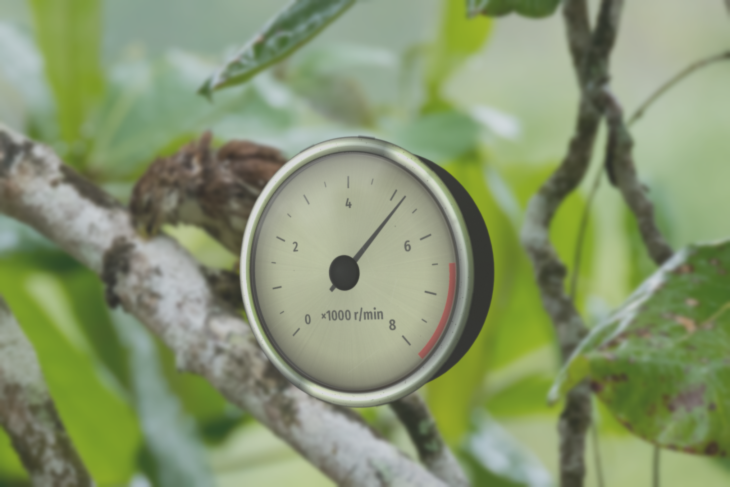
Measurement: 5250rpm
